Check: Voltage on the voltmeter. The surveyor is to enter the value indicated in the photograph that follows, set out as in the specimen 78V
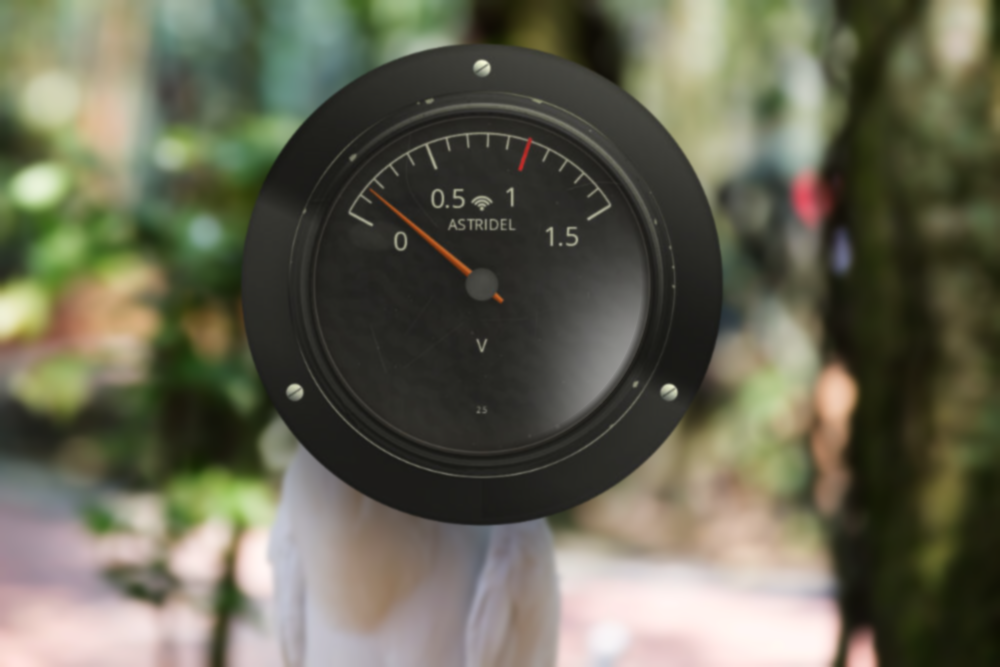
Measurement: 0.15V
